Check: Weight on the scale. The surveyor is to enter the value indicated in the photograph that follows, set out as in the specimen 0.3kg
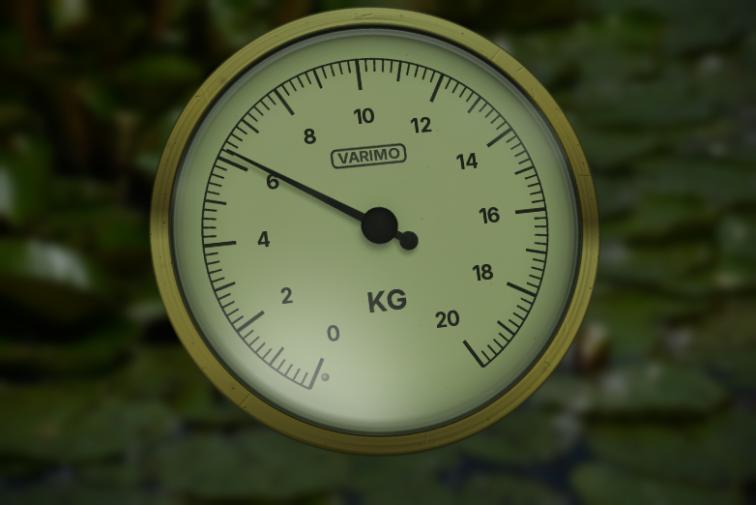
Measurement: 6.2kg
